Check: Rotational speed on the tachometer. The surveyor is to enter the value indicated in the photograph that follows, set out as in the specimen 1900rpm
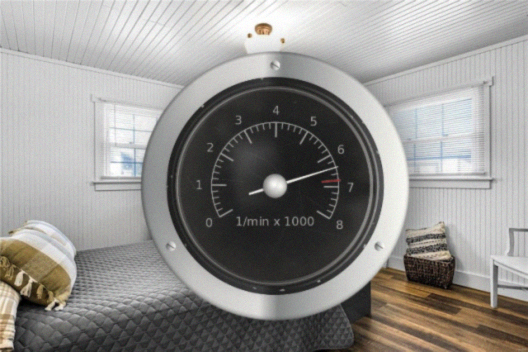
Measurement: 6400rpm
